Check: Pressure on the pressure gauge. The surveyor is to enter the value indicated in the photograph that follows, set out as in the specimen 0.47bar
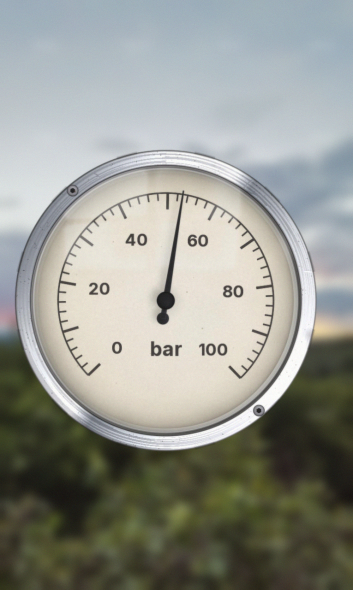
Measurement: 53bar
